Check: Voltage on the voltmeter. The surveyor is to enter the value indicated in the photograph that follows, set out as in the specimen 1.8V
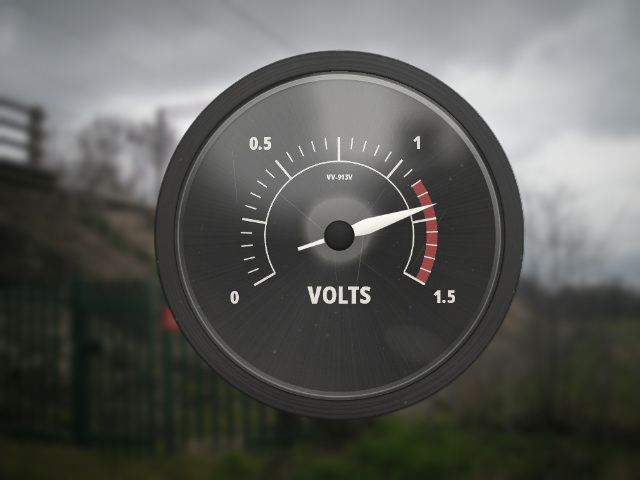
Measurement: 1.2V
